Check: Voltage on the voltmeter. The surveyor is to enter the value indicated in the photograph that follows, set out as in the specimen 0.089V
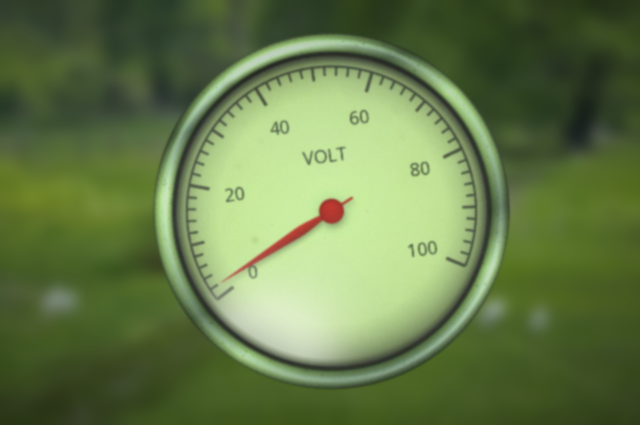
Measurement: 2V
